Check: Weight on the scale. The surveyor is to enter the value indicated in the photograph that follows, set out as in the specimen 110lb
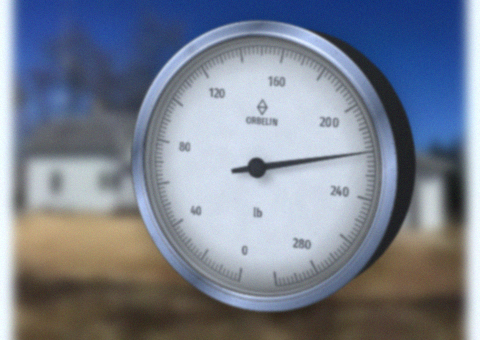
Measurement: 220lb
